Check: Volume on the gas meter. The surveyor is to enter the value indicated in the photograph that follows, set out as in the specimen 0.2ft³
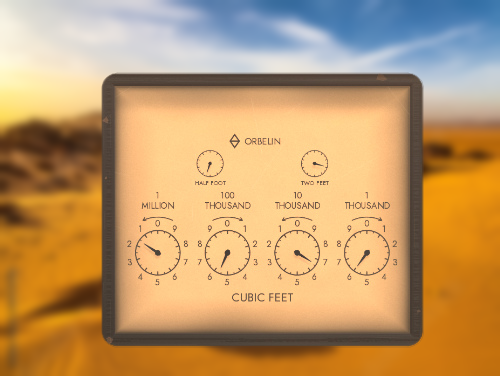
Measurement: 156600ft³
